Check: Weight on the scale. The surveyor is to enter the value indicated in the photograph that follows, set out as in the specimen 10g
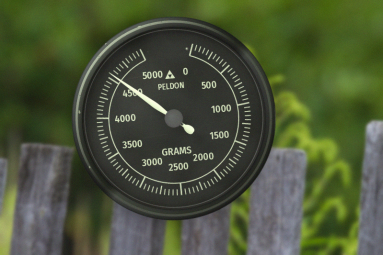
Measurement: 4550g
